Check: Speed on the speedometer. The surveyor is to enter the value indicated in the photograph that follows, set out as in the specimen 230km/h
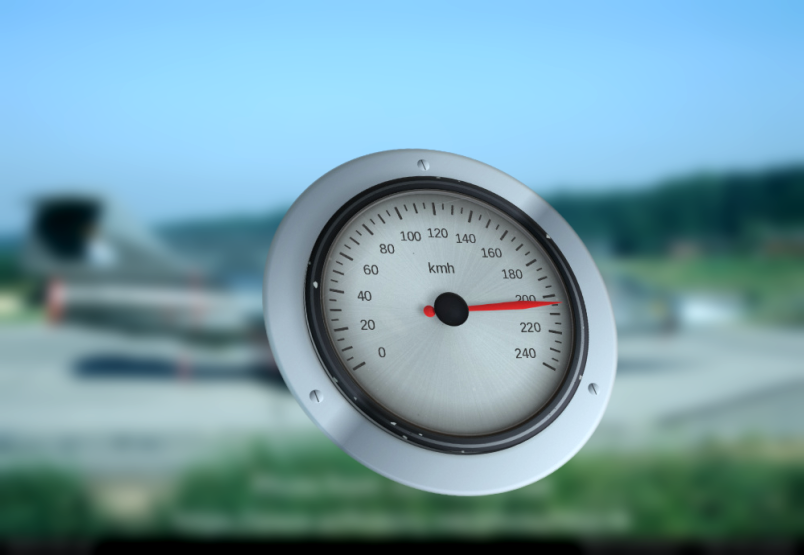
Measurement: 205km/h
